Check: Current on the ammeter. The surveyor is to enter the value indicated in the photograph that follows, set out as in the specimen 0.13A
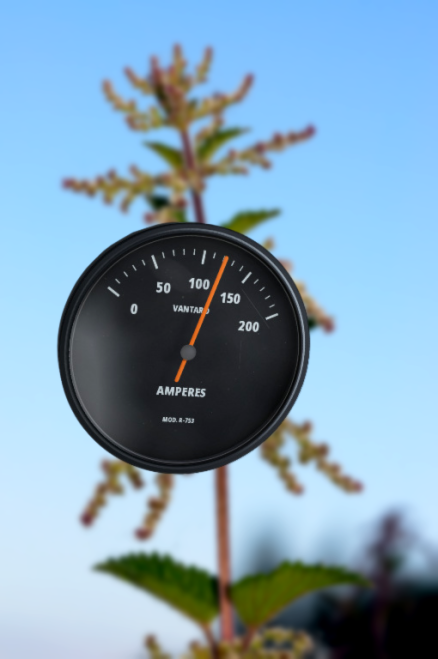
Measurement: 120A
